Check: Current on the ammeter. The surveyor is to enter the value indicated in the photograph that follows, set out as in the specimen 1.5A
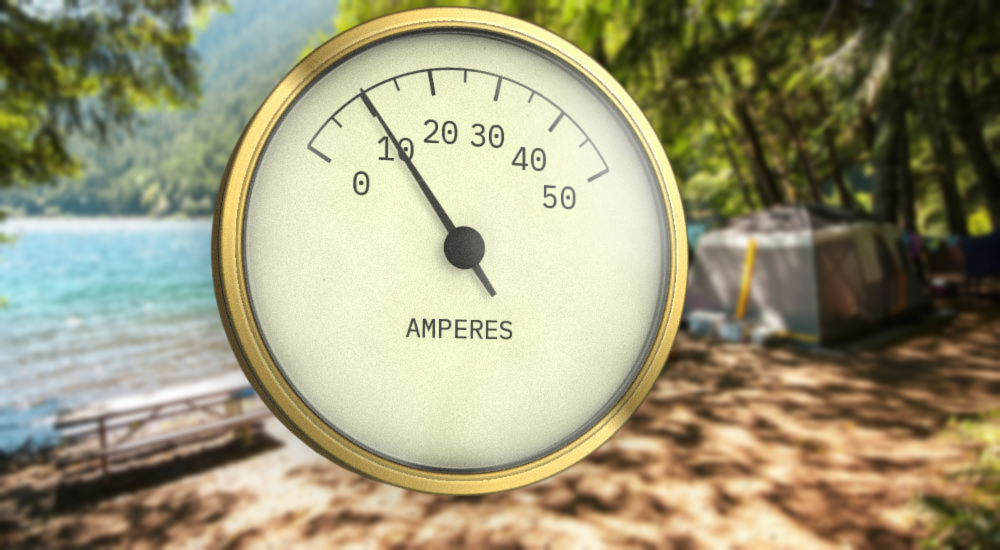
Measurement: 10A
